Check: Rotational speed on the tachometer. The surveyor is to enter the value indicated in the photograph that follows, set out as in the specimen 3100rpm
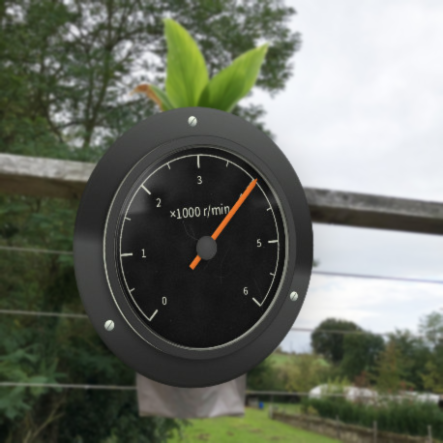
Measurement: 4000rpm
